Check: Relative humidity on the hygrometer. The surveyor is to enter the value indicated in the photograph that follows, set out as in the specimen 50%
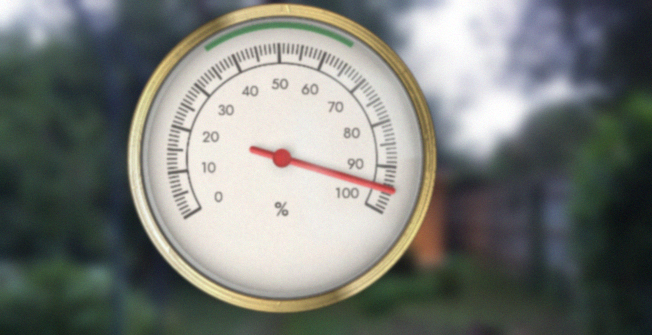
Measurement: 95%
